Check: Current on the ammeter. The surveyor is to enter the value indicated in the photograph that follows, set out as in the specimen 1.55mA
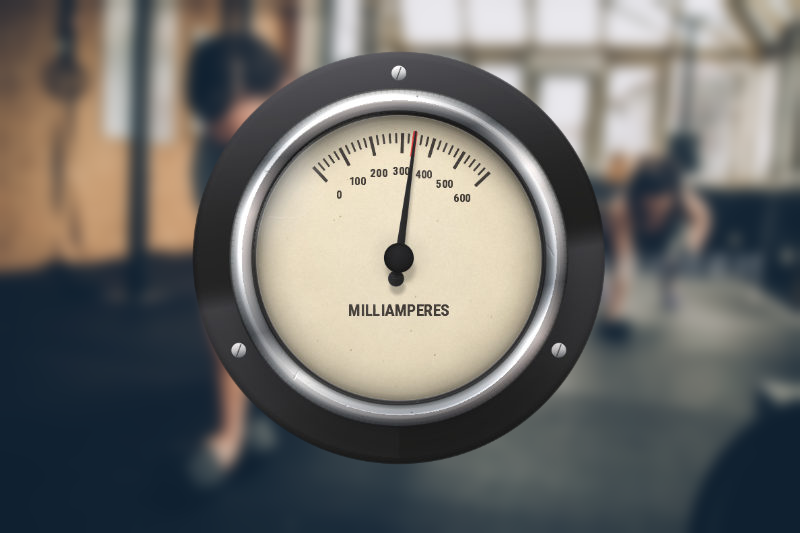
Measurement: 340mA
